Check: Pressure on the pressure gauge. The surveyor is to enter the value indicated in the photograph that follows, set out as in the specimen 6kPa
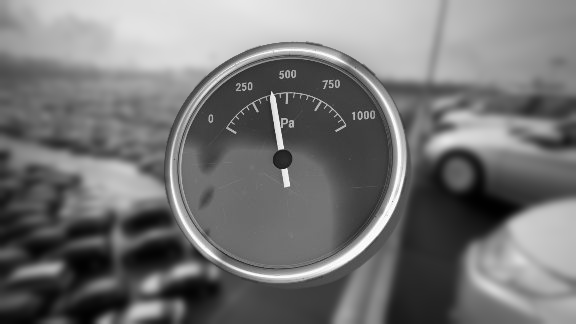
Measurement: 400kPa
